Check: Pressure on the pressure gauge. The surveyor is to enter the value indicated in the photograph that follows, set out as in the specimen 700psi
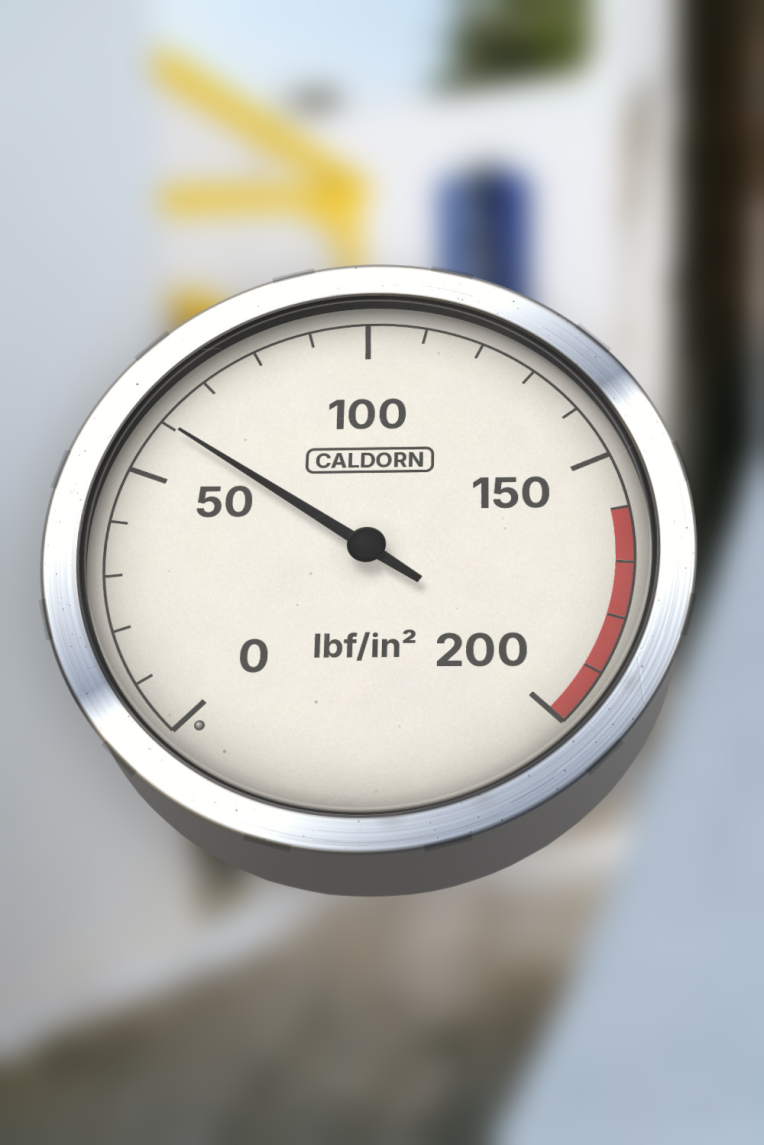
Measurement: 60psi
